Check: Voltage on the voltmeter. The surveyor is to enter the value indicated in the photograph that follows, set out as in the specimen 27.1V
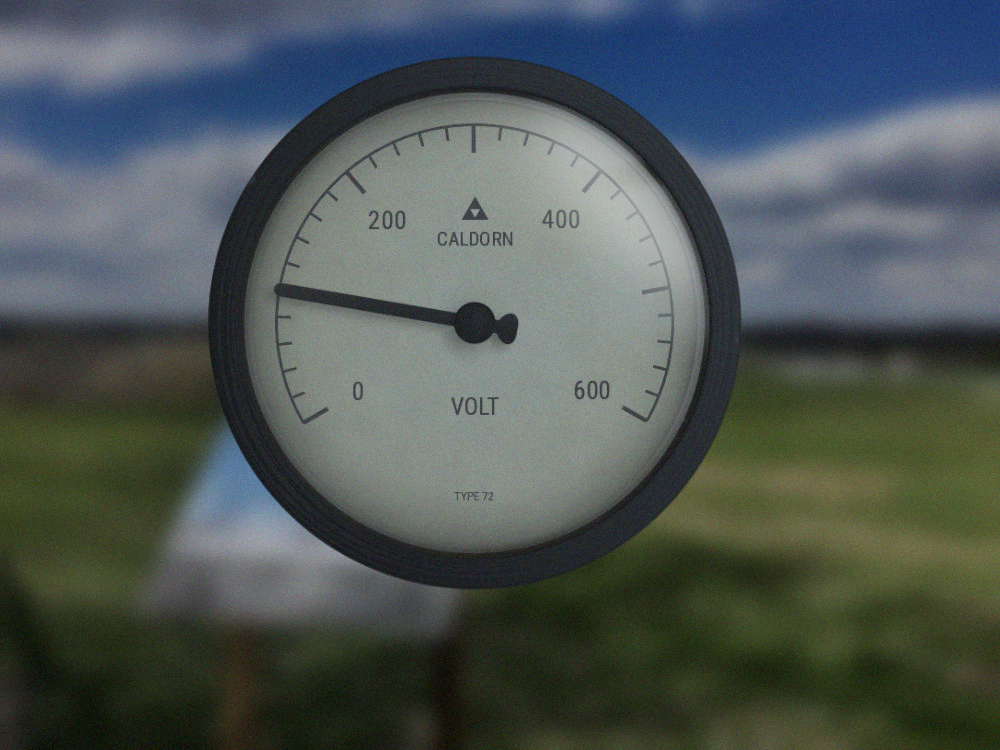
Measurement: 100V
